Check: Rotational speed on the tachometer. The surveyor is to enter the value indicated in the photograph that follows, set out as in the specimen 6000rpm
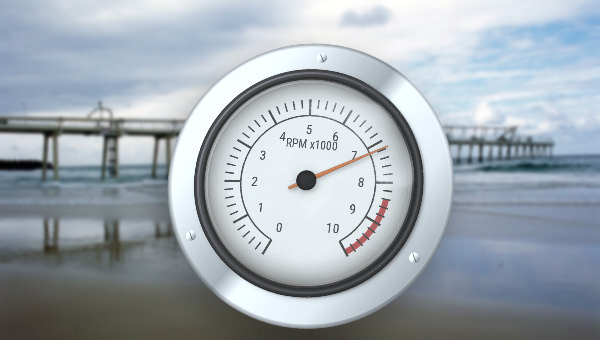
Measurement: 7200rpm
